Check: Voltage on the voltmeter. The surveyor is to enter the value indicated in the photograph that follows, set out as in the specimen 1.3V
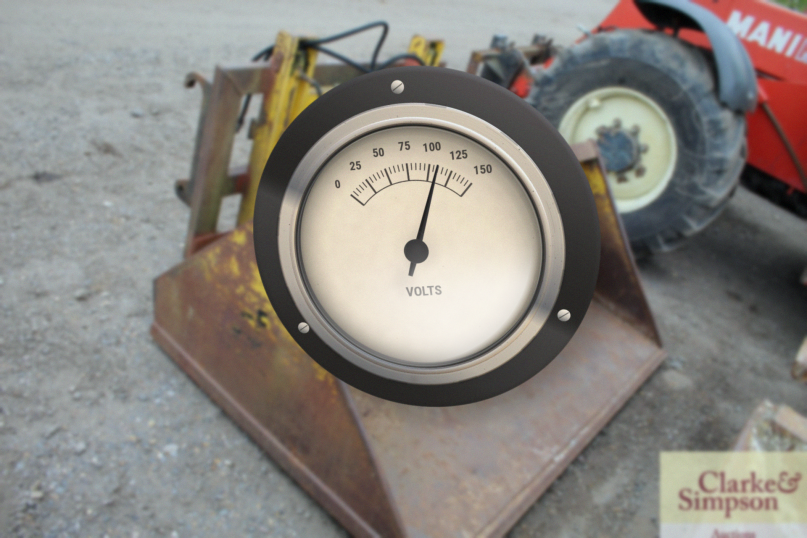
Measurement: 110V
